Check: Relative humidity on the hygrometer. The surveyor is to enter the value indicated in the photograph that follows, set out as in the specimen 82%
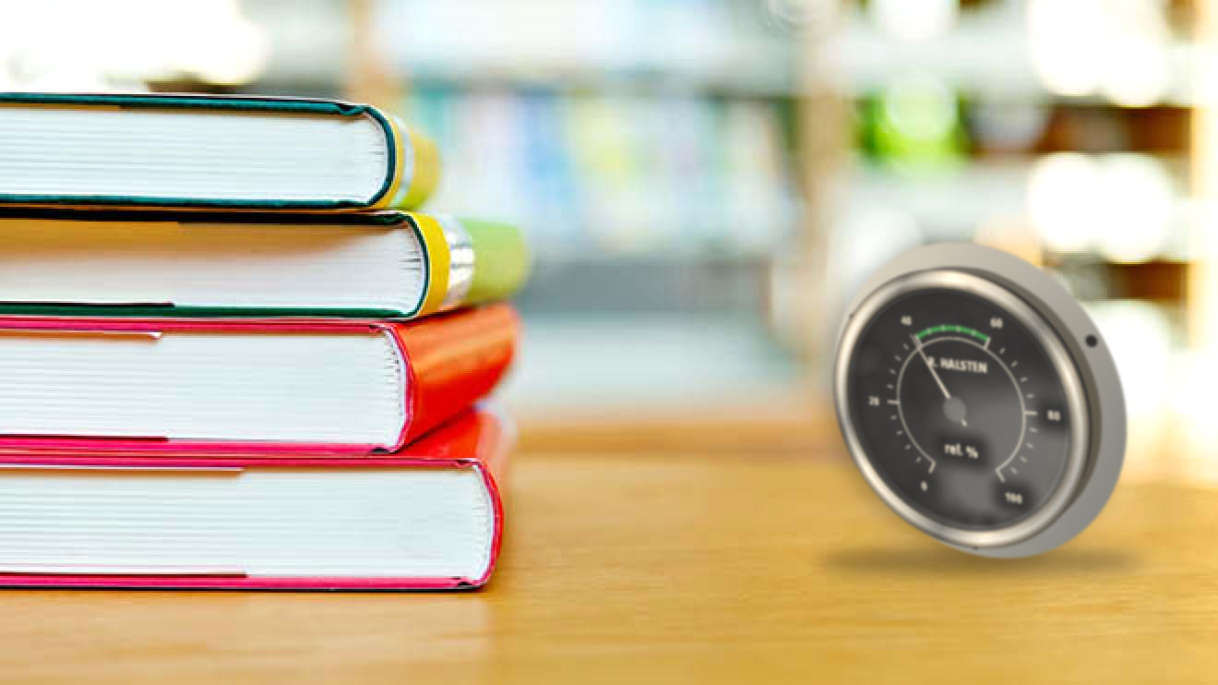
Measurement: 40%
